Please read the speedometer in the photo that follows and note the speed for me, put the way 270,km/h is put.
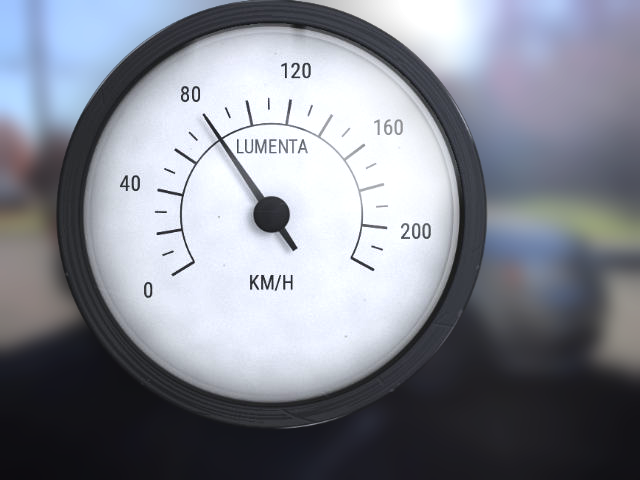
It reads 80,km/h
